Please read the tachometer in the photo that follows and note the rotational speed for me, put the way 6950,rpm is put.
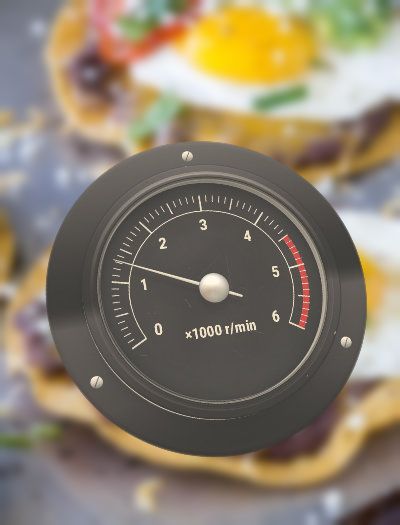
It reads 1300,rpm
